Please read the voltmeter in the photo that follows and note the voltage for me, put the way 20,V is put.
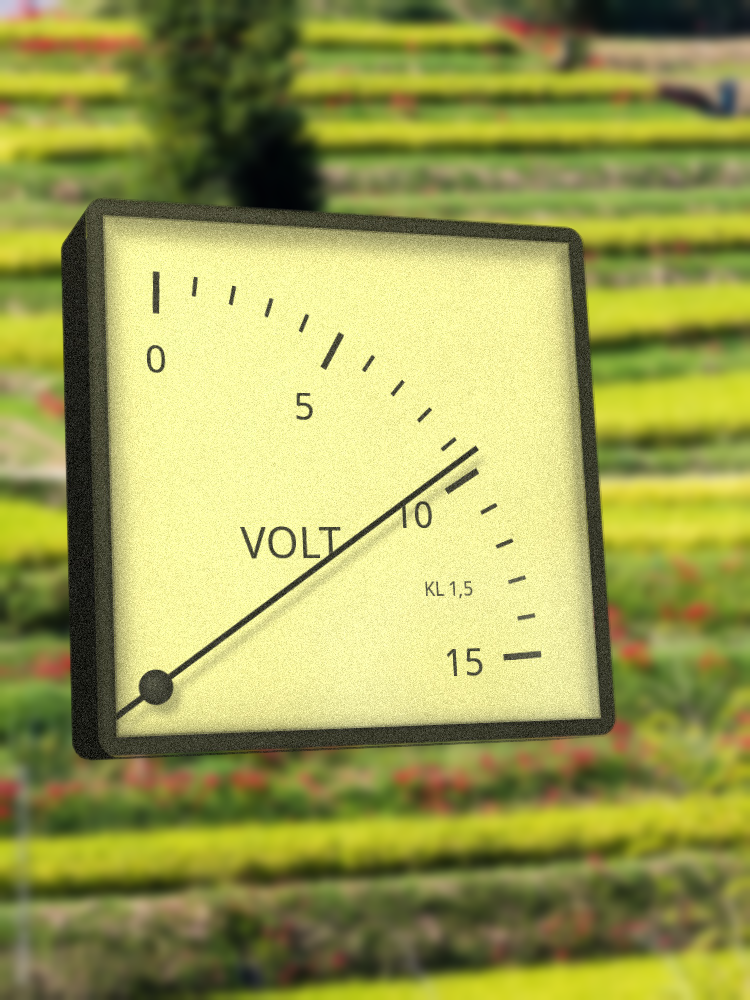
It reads 9.5,V
